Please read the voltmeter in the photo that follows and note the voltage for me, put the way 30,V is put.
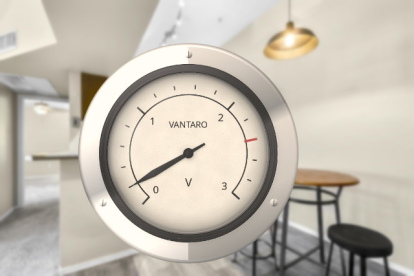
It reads 0.2,V
